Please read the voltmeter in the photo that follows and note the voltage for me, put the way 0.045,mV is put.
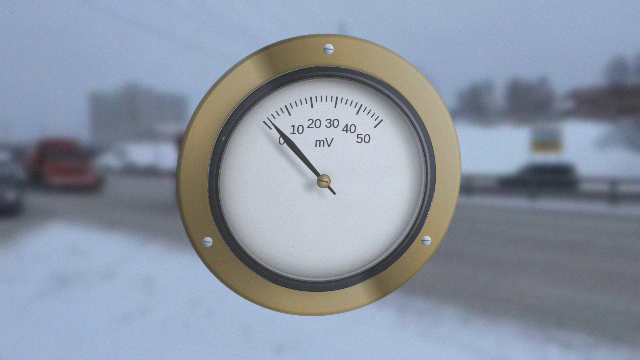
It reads 2,mV
